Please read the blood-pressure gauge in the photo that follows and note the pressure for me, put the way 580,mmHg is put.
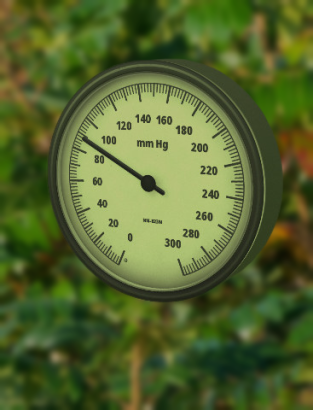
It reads 90,mmHg
